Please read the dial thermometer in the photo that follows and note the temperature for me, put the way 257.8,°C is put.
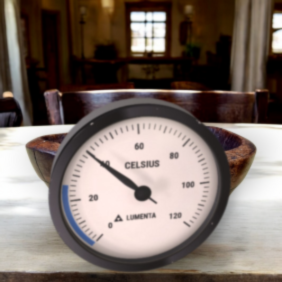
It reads 40,°C
